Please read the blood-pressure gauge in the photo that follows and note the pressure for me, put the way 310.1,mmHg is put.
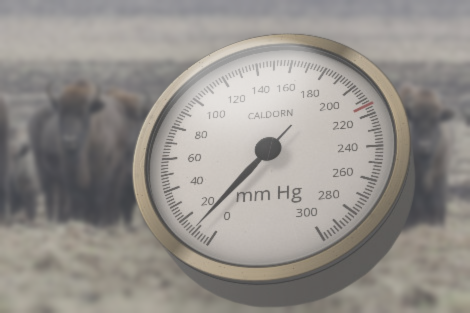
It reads 10,mmHg
